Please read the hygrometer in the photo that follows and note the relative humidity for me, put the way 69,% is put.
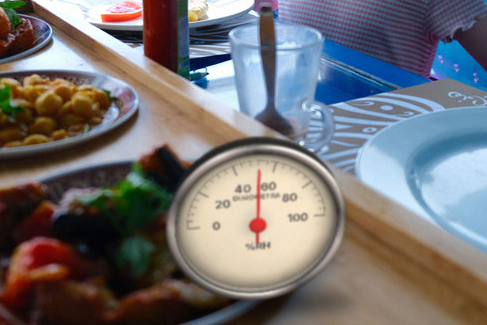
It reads 52,%
